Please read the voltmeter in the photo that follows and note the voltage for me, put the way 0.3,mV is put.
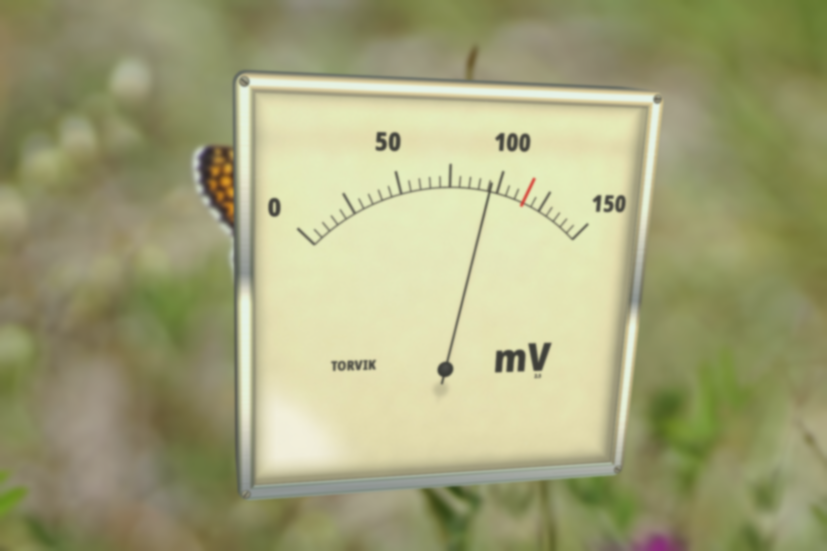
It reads 95,mV
